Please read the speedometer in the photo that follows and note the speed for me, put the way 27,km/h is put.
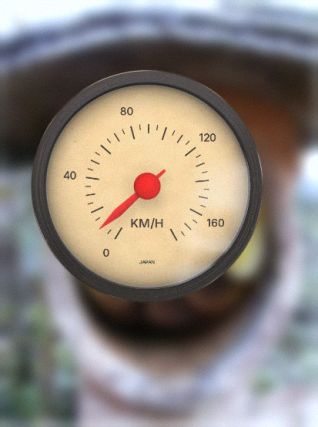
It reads 10,km/h
